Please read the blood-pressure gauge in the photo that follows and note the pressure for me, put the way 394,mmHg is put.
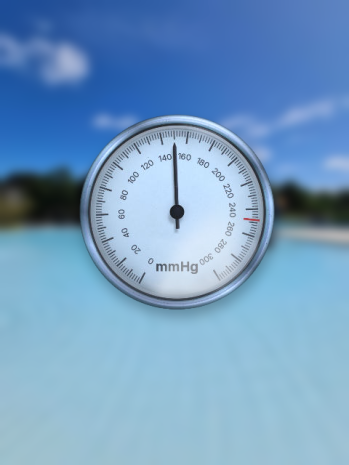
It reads 150,mmHg
